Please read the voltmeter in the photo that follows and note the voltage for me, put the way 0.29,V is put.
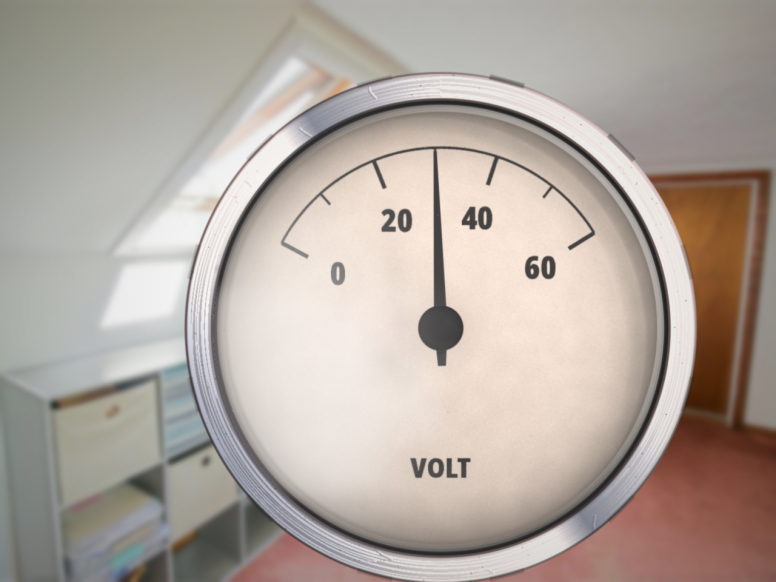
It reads 30,V
